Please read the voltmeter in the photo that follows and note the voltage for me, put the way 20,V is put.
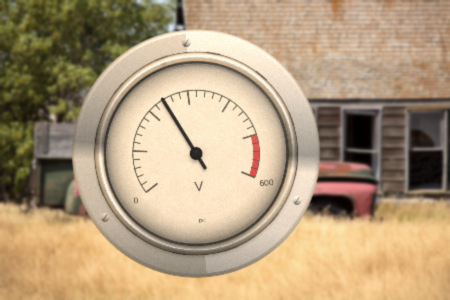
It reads 240,V
